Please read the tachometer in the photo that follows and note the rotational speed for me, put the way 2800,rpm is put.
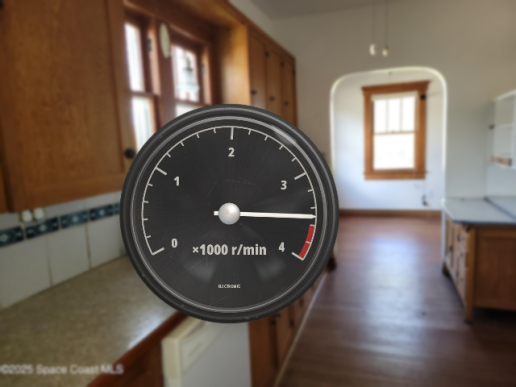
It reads 3500,rpm
